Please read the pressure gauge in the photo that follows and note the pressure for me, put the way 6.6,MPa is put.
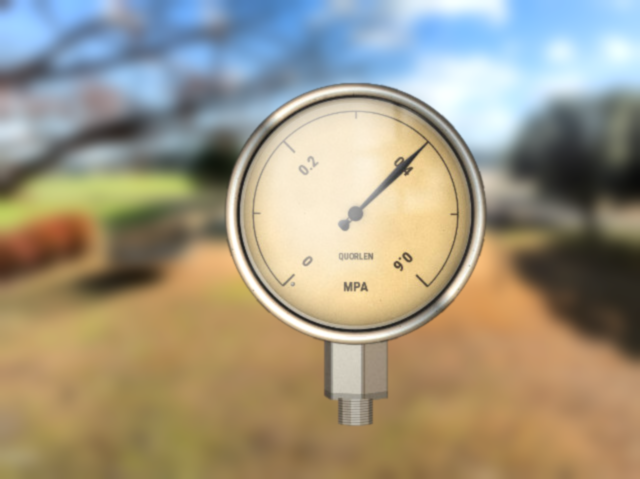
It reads 0.4,MPa
